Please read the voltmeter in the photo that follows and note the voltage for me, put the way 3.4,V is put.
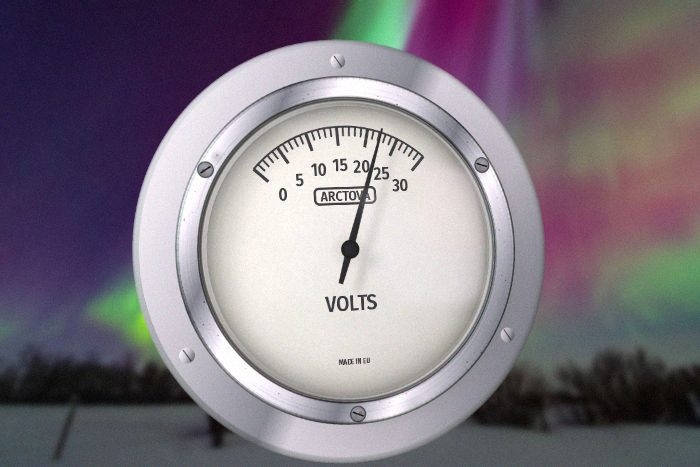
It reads 22,V
